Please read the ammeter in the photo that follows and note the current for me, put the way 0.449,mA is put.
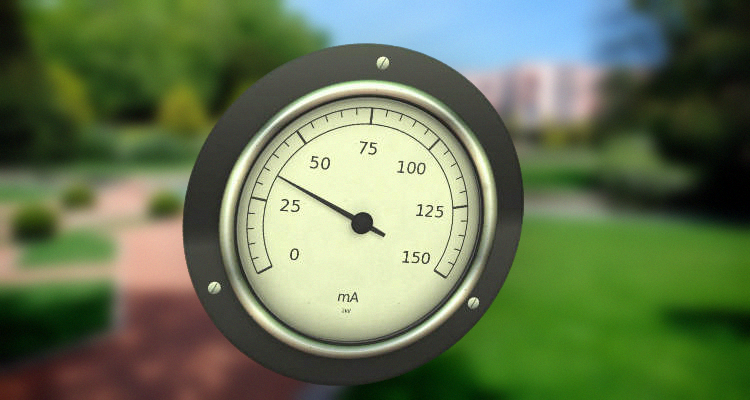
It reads 35,mA
